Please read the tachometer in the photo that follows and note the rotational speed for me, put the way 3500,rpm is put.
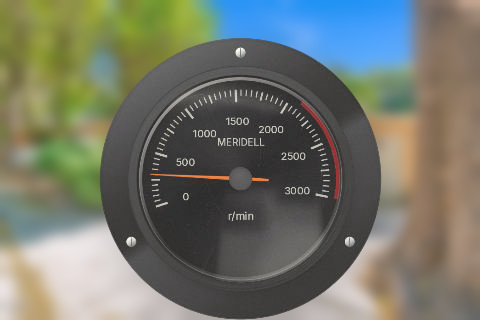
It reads 300,rpm
